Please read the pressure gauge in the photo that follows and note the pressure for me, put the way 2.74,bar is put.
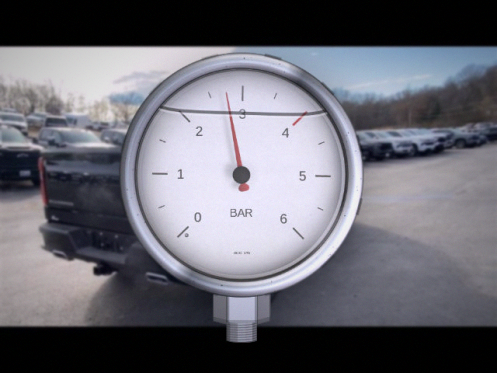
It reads 2.75,bar
